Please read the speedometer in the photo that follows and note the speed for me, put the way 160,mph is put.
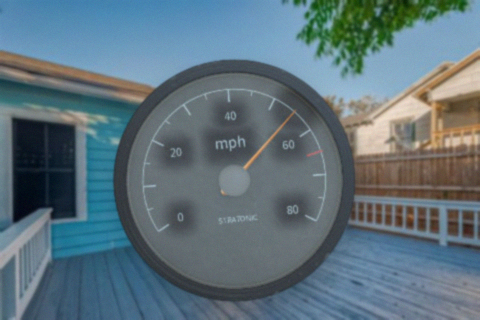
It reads 55,mph
